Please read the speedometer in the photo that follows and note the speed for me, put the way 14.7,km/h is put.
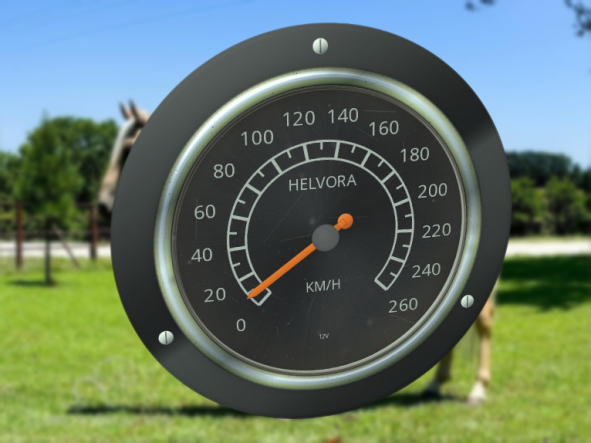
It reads 10,km/h
